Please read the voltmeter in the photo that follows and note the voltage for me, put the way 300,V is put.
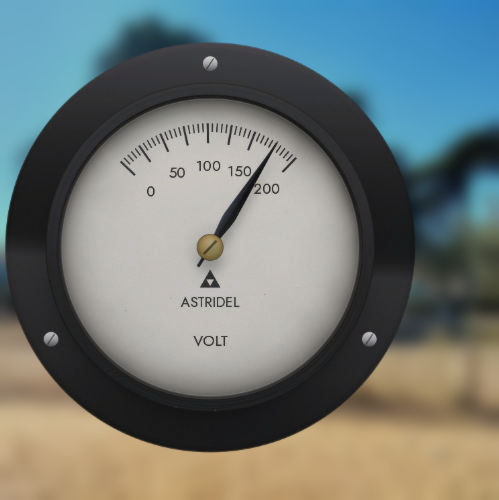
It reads 175,V
